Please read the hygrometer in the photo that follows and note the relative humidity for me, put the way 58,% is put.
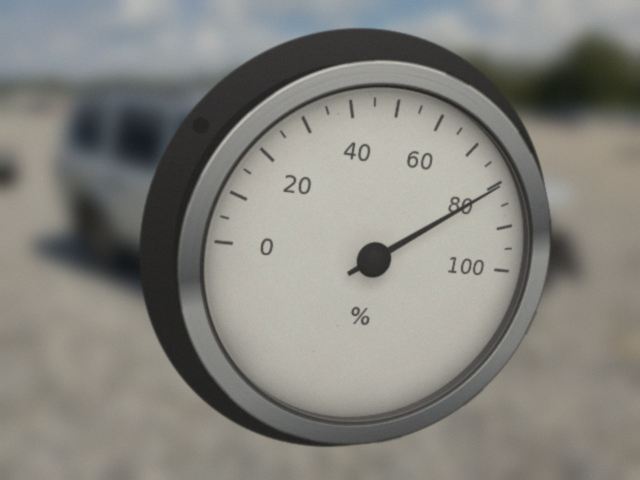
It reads 80,%
